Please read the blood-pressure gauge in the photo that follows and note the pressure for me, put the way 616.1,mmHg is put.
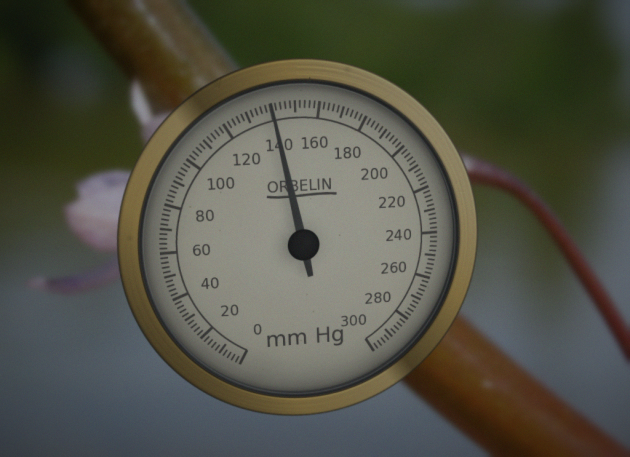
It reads 140,mmHg
